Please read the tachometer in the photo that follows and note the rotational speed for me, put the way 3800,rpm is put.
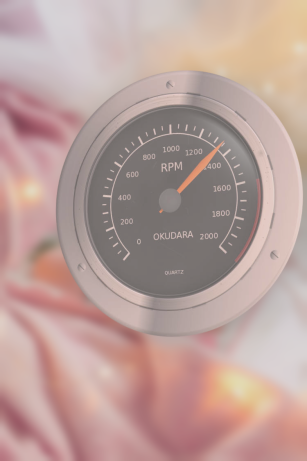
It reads 1350,rpm
